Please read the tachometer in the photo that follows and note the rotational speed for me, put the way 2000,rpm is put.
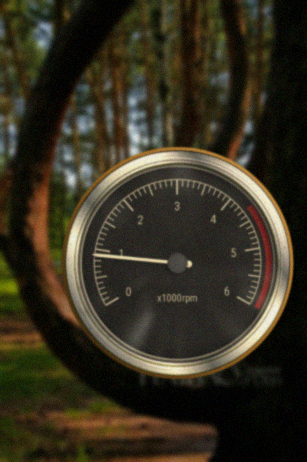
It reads 900,rpm
